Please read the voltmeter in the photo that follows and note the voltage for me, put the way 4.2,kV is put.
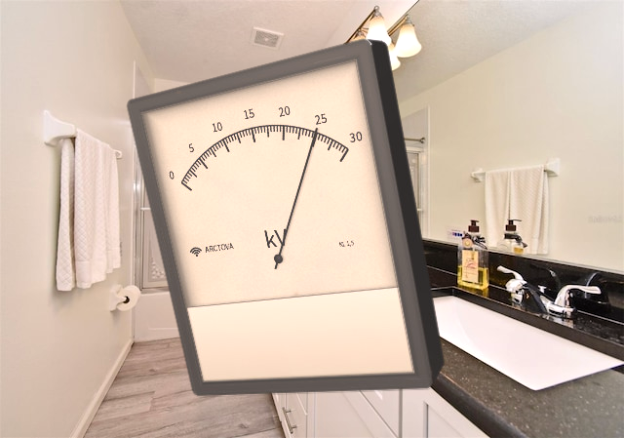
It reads 25,kV
